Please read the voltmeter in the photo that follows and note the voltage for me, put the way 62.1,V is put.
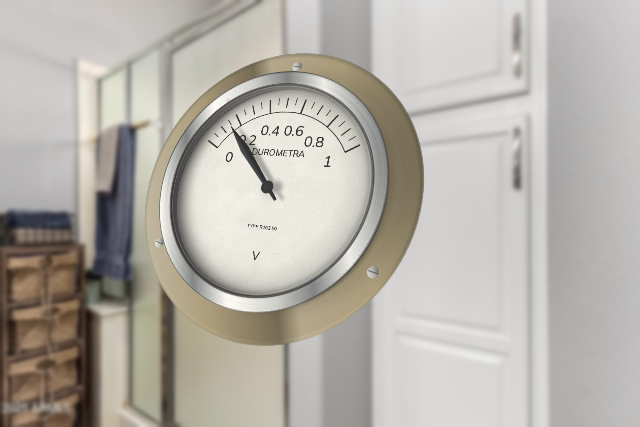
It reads 0.15,V
